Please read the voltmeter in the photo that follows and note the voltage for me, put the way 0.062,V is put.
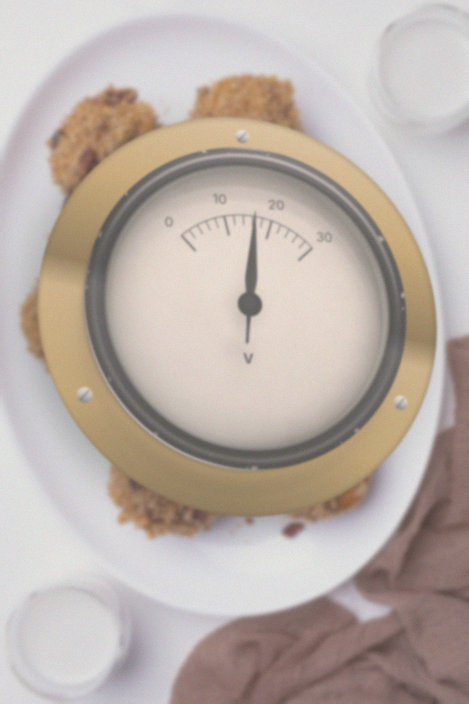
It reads 16,V
